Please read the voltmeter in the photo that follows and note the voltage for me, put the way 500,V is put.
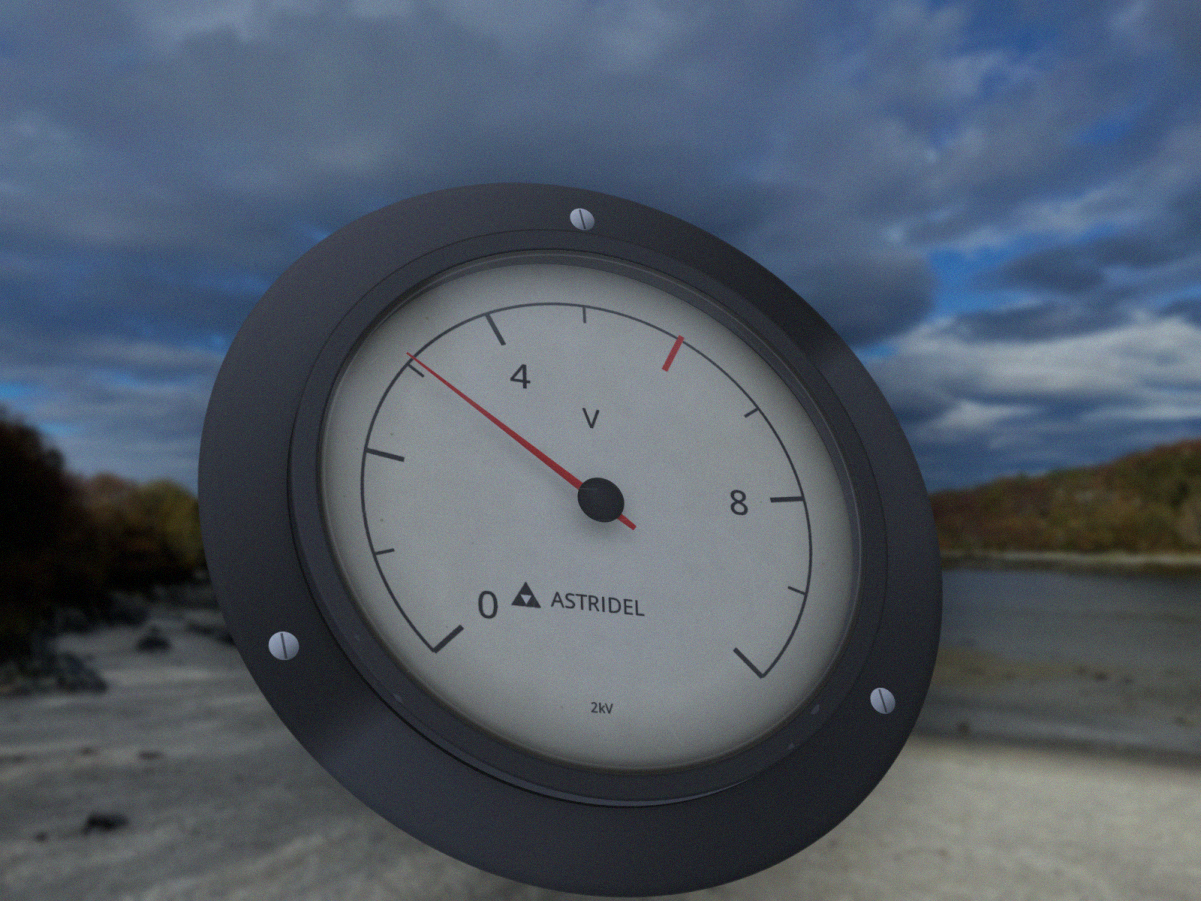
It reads 3,V
